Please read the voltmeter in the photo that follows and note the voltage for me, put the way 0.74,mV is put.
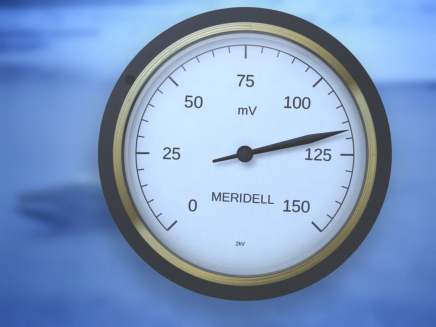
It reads 117.5,mV
